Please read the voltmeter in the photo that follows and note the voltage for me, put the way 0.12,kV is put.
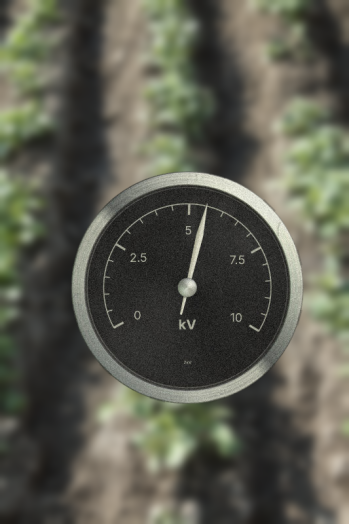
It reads 5.5,kV
